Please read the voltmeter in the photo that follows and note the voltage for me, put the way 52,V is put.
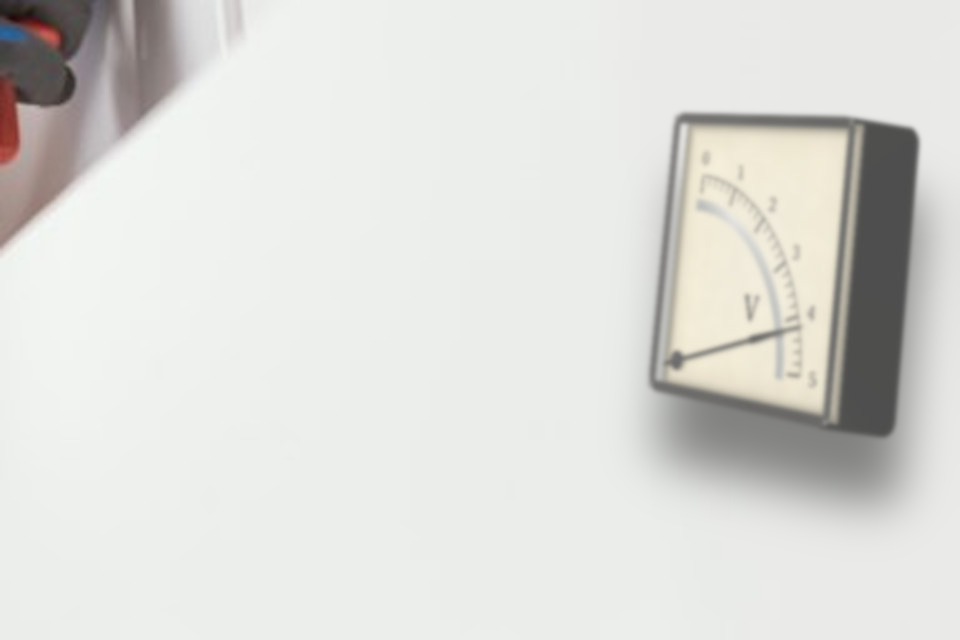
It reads 4.2,V
